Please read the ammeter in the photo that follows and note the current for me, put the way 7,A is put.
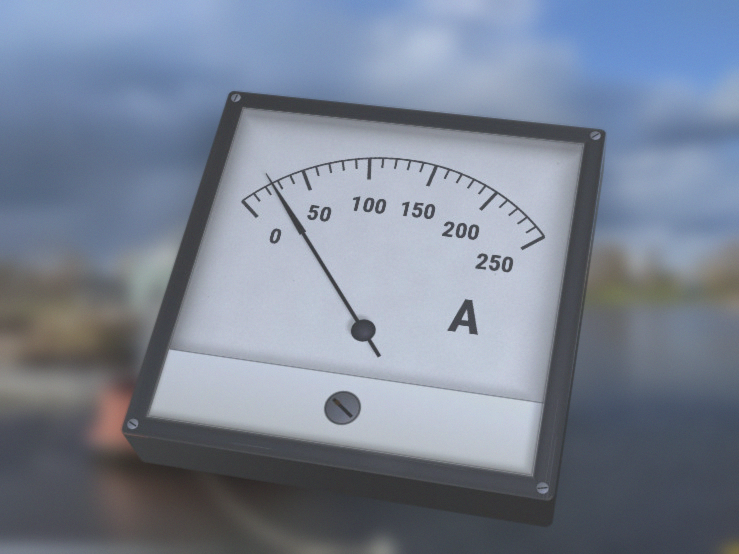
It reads 25,A
